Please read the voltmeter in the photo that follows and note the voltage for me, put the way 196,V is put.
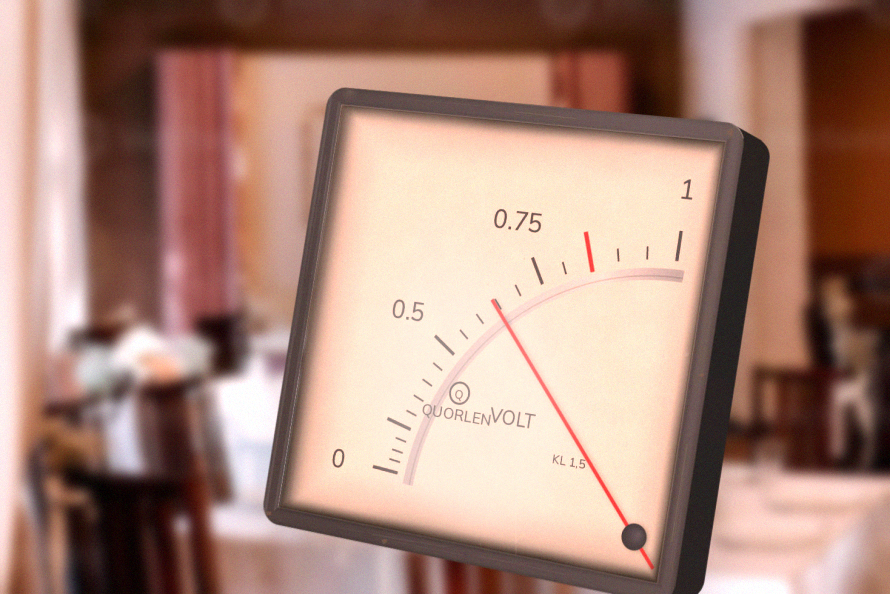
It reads 0.65,V
